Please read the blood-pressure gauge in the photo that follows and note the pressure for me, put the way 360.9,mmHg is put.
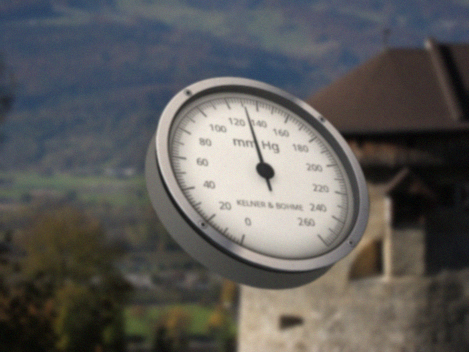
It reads 130,mmHg
